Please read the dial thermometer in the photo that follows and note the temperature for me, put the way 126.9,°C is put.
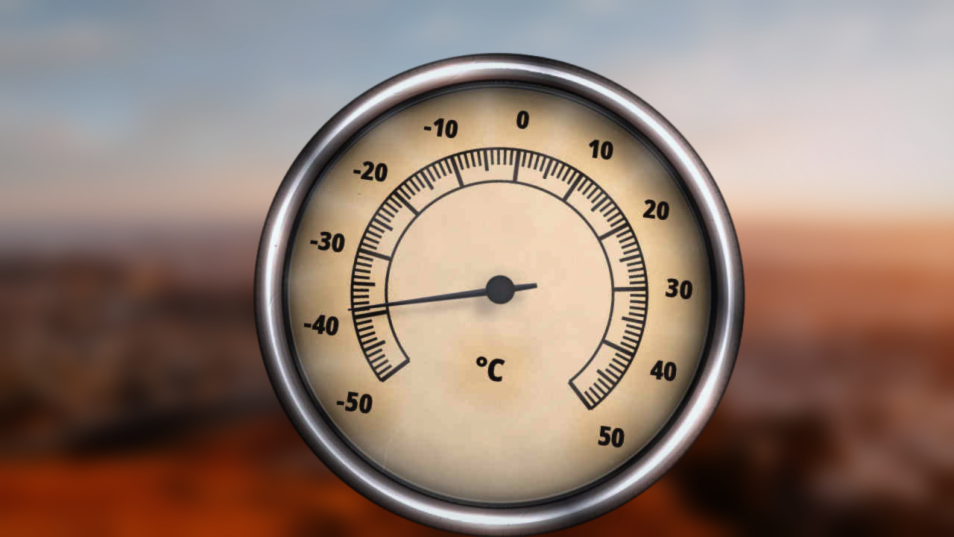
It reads -39,°C
